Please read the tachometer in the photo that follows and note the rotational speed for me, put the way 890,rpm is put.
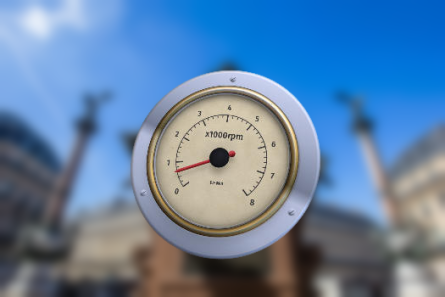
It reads 600,rpm
